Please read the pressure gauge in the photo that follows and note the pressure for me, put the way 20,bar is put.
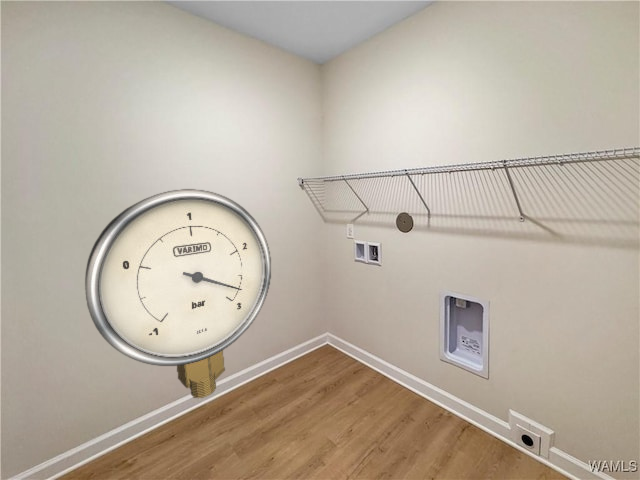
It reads 2.75,bar
